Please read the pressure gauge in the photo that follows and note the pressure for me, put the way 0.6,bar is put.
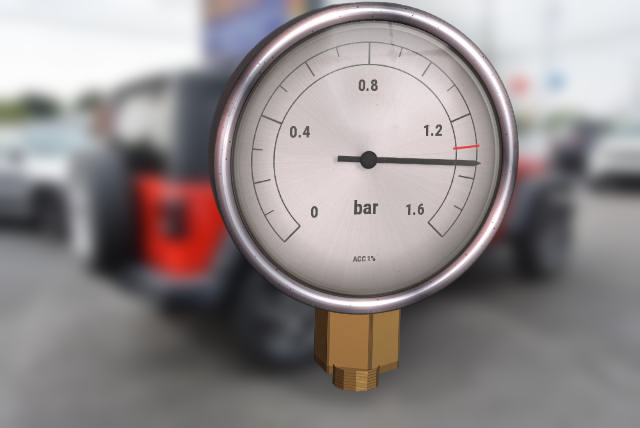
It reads 1.35,bar
